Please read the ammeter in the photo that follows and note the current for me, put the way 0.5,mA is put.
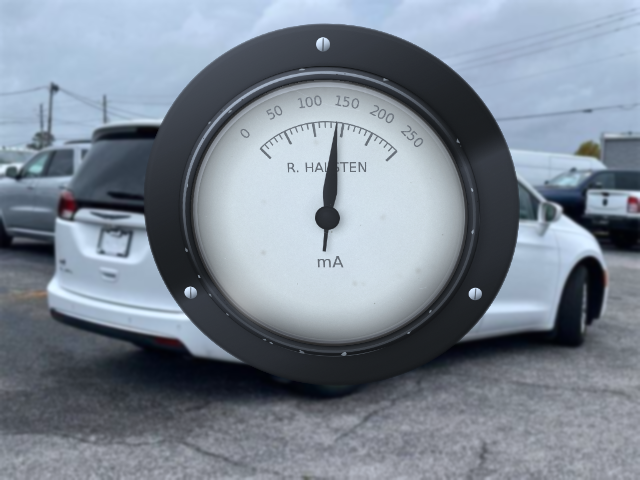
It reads 140,mA
